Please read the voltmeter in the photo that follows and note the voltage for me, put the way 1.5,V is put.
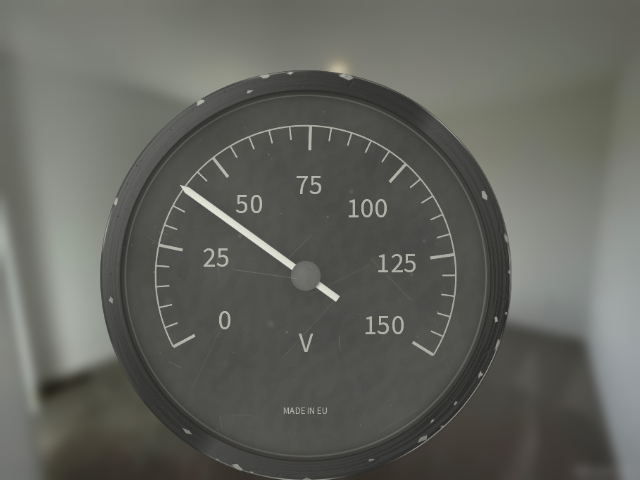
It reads 40,V
